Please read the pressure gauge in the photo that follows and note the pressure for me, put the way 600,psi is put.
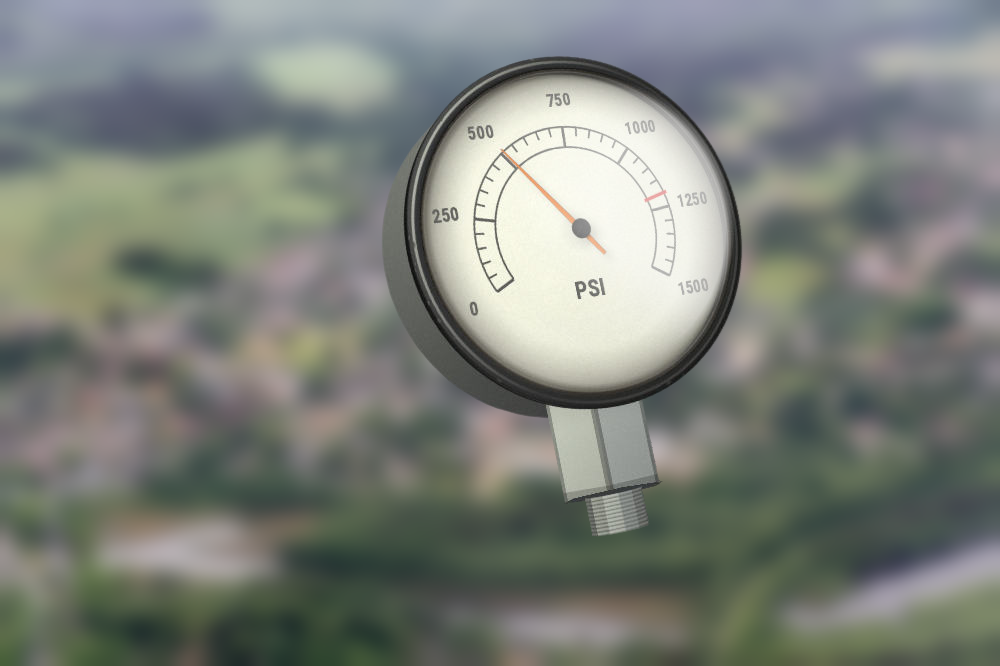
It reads 500,psi
